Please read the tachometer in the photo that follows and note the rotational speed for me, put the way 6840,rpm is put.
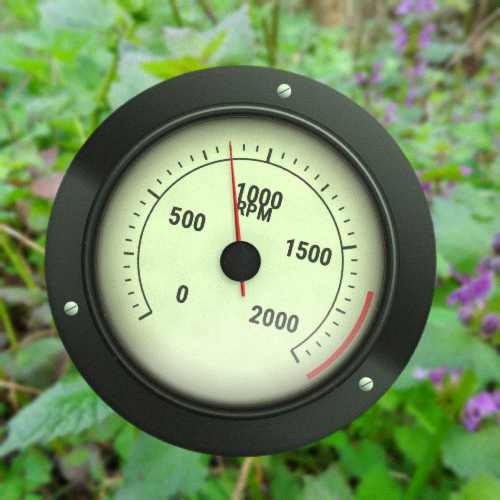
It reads 850,rpm
